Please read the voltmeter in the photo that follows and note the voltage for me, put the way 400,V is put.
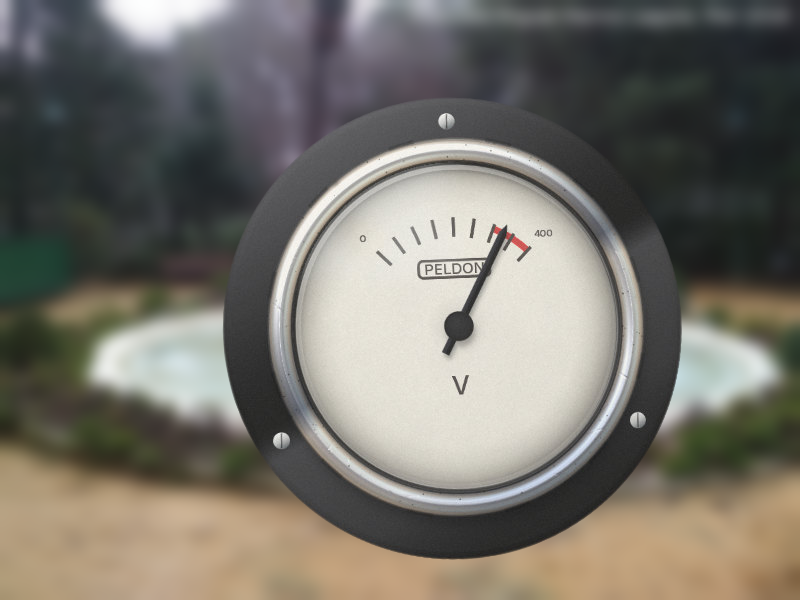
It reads 325,V
